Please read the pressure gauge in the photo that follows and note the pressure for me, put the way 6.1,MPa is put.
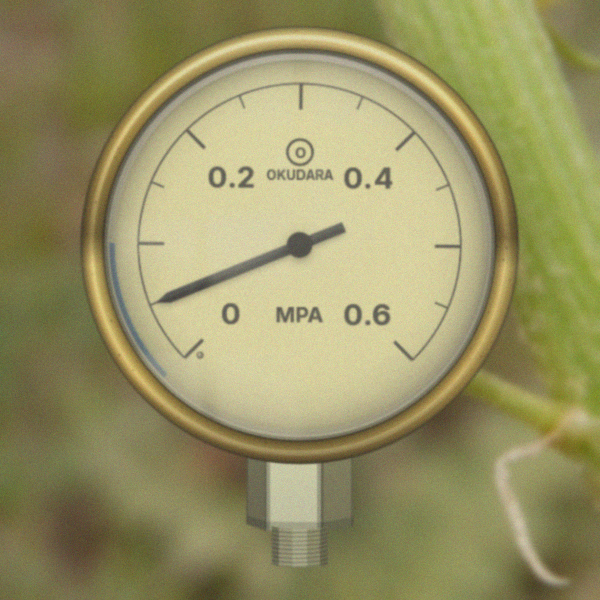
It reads 0.05,MPa
